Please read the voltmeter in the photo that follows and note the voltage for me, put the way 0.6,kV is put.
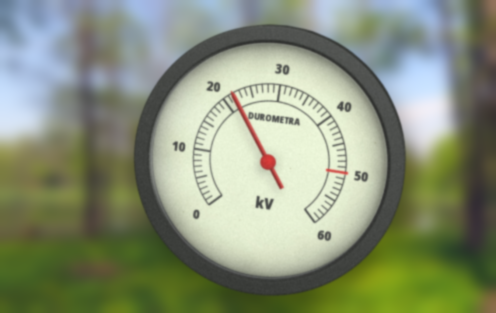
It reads 22,kV
